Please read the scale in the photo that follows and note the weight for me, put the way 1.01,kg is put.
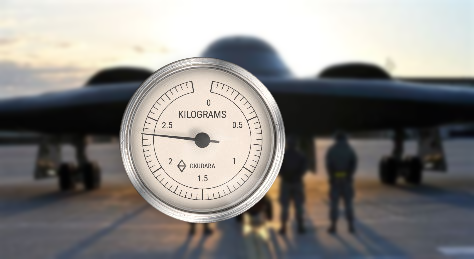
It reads 2.35,kg
